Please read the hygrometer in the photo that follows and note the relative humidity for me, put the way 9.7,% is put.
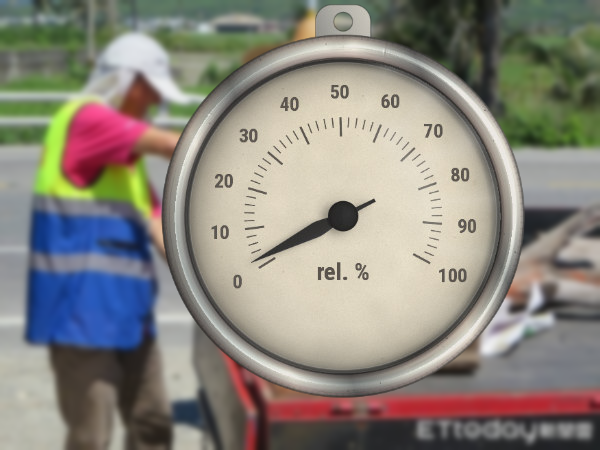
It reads 2,%
